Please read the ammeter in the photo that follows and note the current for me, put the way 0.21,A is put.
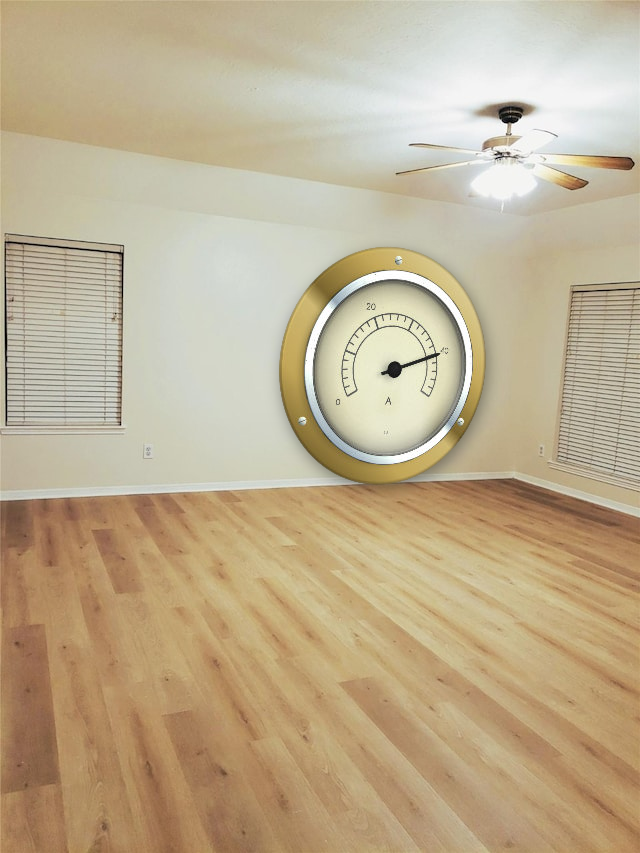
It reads 40,A
